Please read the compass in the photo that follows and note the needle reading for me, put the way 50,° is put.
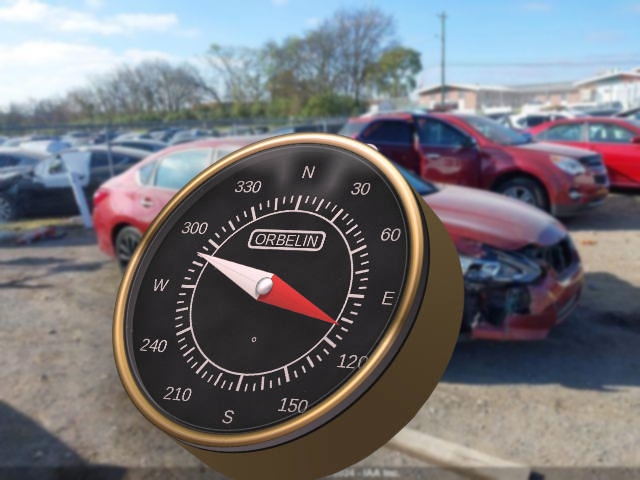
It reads 110,°
